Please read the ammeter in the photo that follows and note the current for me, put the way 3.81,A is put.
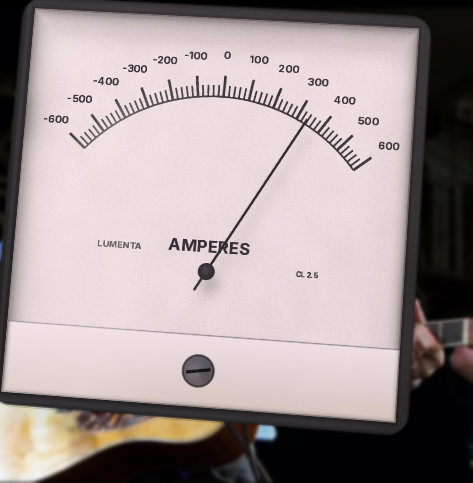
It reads 340,A
